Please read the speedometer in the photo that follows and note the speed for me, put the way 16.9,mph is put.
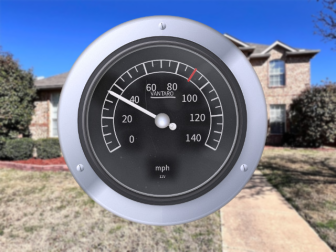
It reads 35,mph
